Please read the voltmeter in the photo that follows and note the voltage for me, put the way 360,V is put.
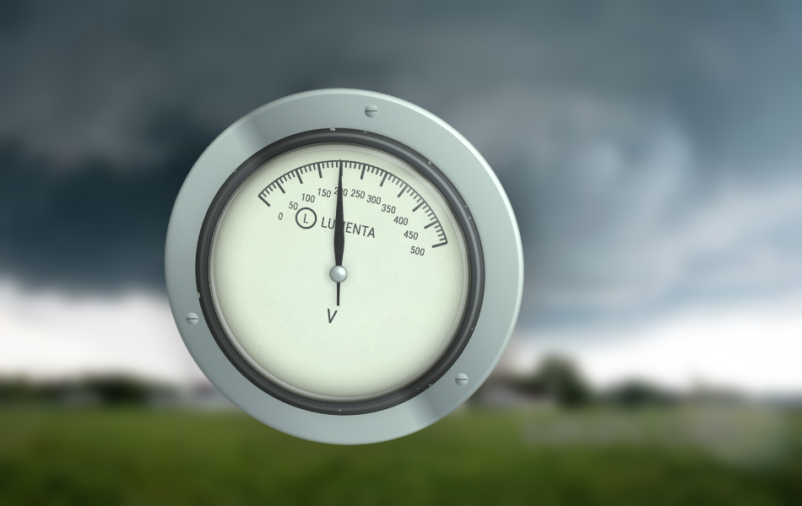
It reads 200,V
